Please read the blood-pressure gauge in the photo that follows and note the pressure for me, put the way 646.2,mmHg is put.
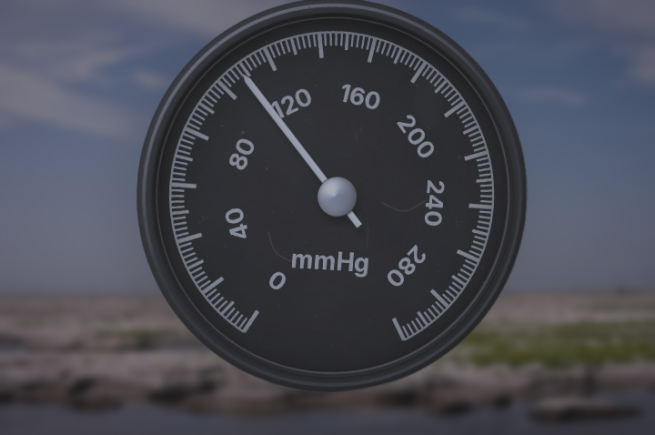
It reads 108,mmHg
